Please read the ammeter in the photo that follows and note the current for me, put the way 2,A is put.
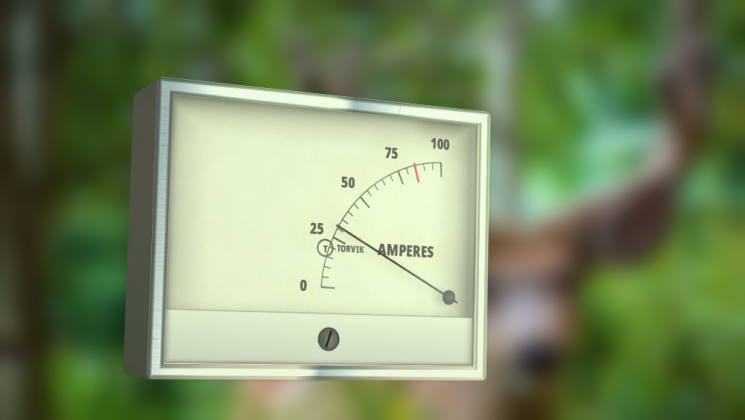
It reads 30,A
